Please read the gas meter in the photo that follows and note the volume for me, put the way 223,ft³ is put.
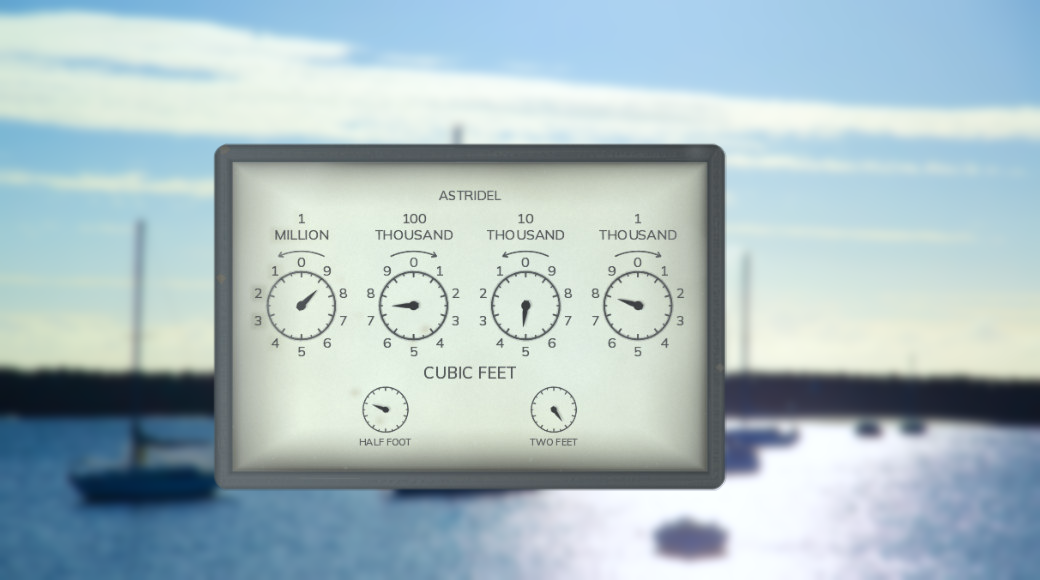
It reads 874800,ft³
